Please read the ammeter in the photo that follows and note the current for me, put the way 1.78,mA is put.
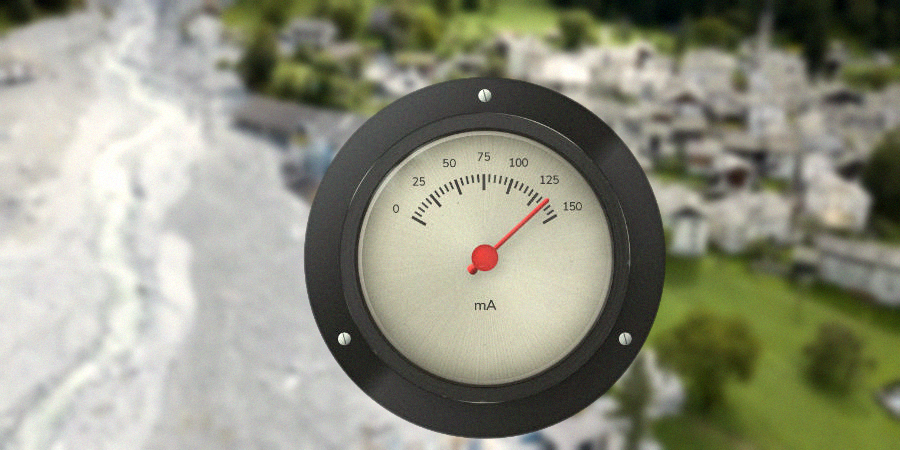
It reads 135,mA
